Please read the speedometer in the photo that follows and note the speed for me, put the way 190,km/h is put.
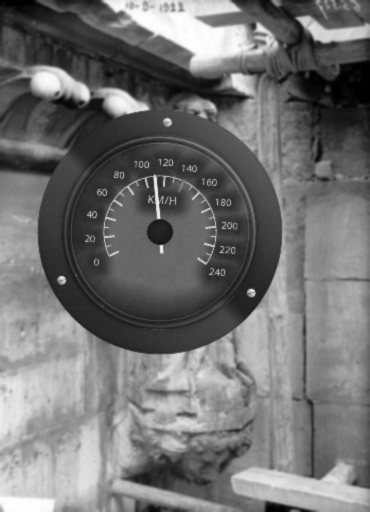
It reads 110,km/h
